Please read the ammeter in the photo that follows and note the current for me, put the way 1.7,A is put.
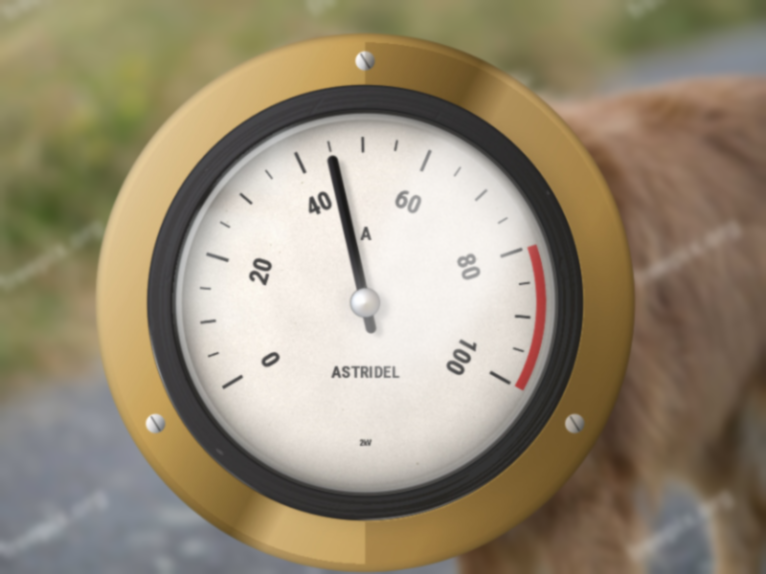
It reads 45,A
